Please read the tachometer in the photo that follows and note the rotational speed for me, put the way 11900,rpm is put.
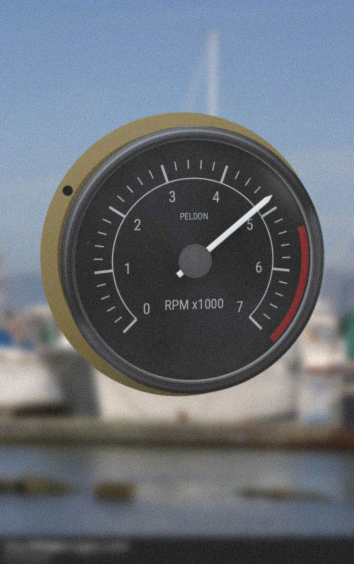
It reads 4800,rpm
